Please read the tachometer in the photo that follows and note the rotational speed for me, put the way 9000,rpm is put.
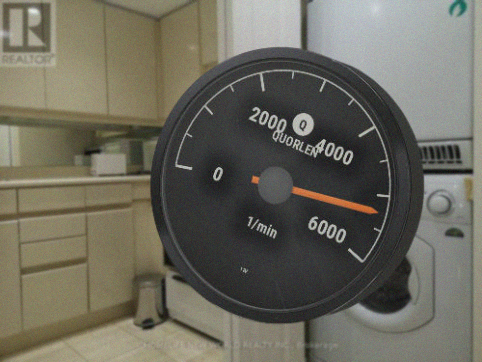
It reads 5250,rpm
